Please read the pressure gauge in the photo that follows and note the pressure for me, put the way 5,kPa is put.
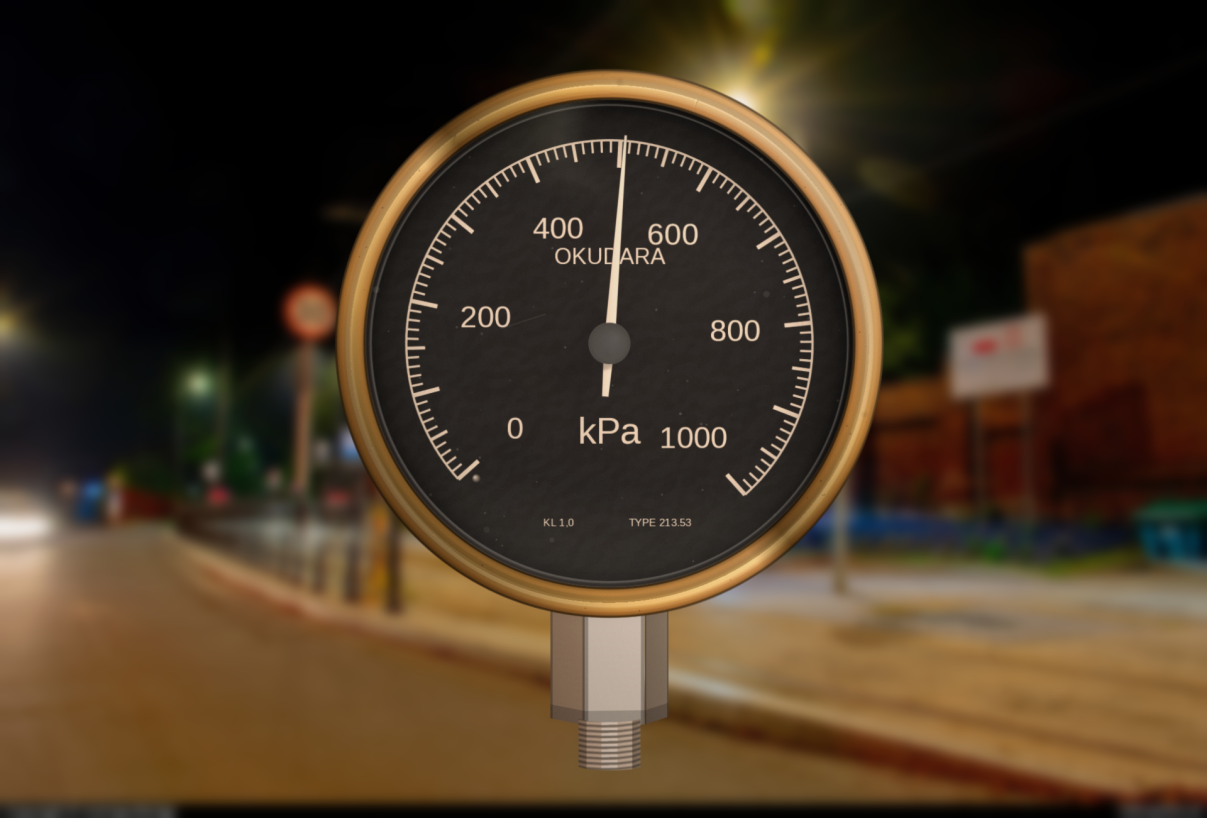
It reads 505,kPa
